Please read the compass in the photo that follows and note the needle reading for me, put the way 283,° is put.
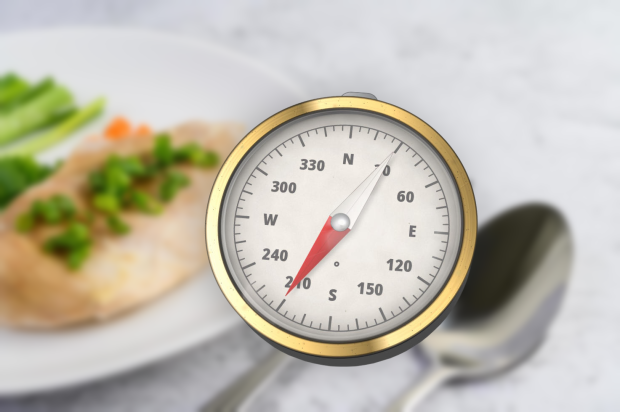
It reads 210,°
